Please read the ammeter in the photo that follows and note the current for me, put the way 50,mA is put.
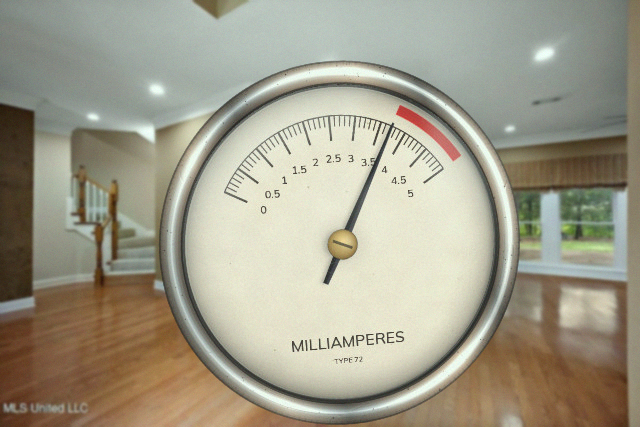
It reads 3.7,mA
